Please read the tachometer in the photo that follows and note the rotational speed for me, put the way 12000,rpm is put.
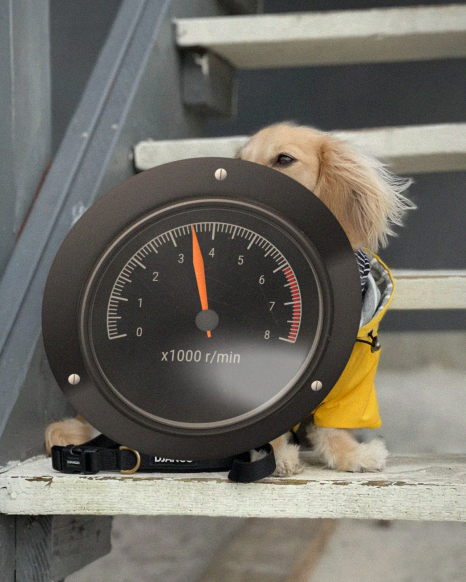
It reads 3500,rpm
